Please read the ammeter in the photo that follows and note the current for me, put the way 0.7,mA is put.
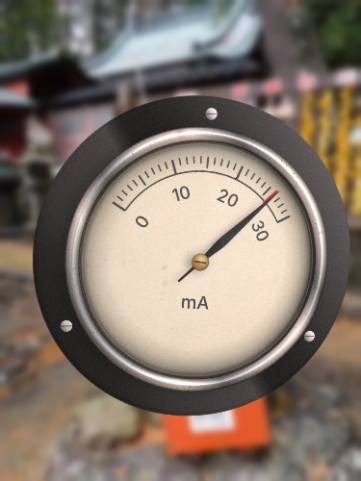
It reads 26,mA
